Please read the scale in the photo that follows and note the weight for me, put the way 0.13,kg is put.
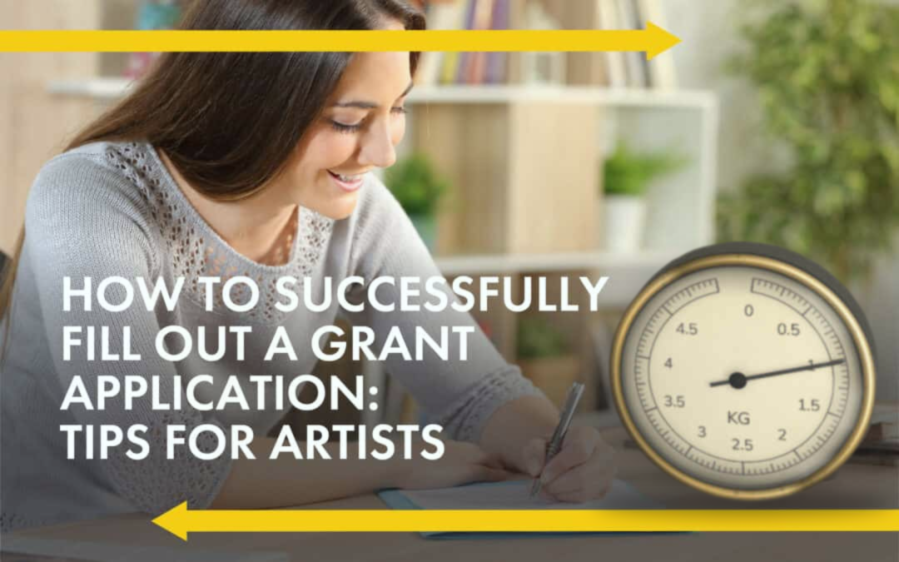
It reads 1,kg
